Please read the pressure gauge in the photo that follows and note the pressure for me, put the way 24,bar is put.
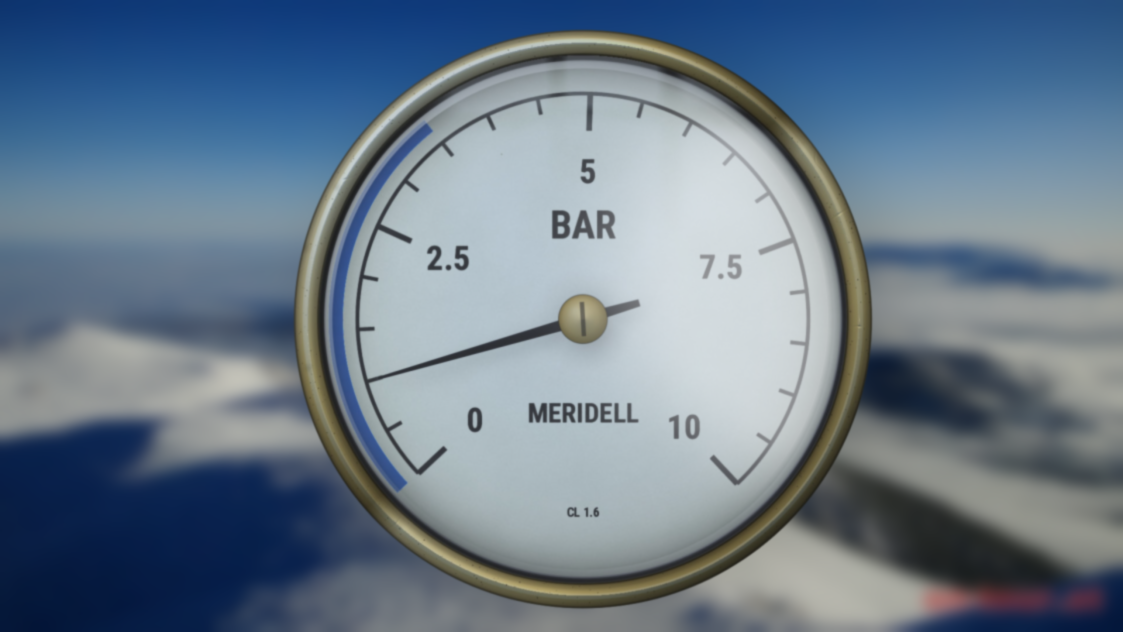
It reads 1,bar
